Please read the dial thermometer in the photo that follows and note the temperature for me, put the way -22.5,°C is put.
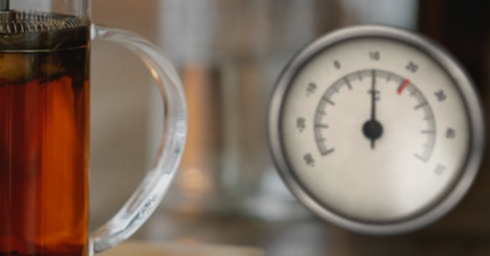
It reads 10,°C
